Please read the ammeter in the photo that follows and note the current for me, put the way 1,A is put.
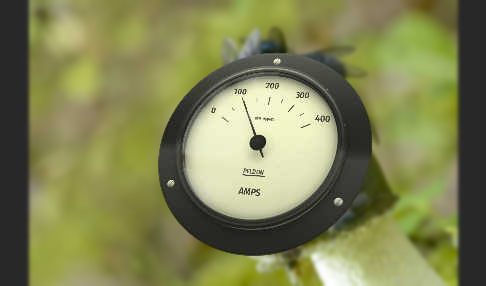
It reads 100,A
